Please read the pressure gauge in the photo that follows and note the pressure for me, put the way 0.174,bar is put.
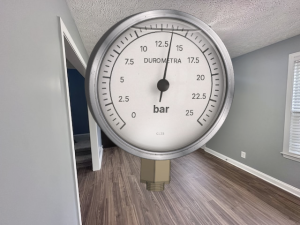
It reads 13.5,bar
